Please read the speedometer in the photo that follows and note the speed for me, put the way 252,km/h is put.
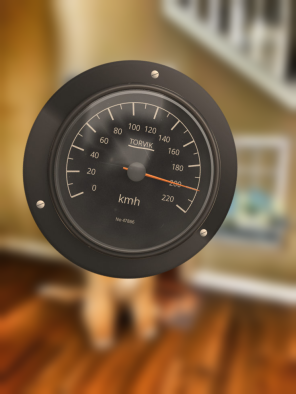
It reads 200,km/h
